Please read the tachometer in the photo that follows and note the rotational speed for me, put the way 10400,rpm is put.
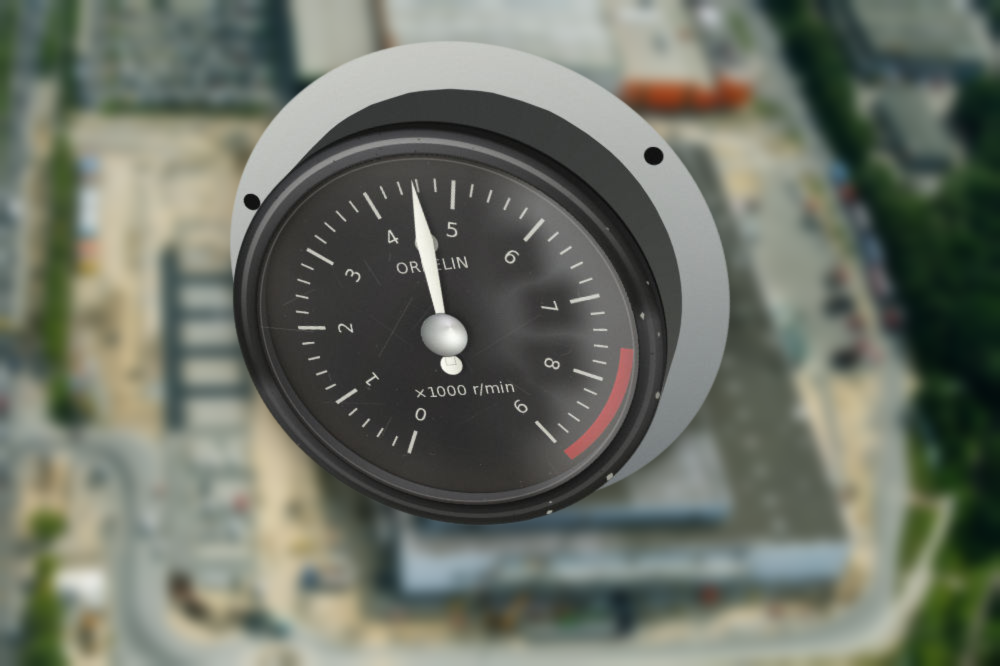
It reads 4600,rpm
